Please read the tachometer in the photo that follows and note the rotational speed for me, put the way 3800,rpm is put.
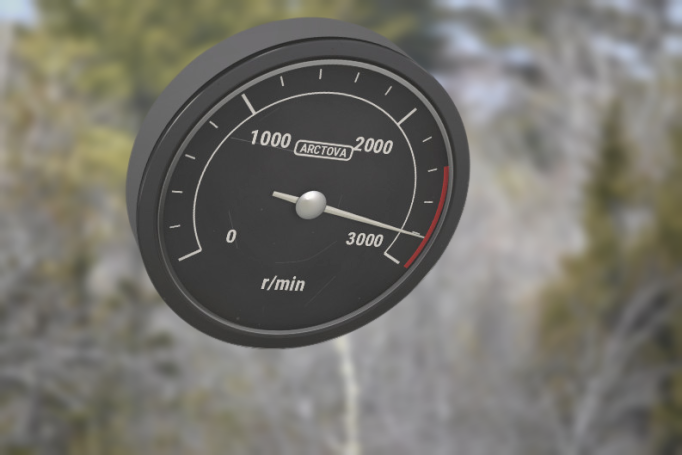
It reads 2800,rpm
